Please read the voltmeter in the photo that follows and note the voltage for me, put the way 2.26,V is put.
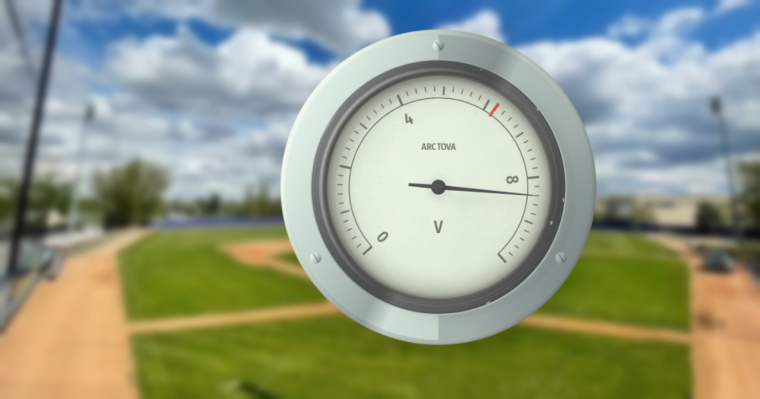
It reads 8.4,V
